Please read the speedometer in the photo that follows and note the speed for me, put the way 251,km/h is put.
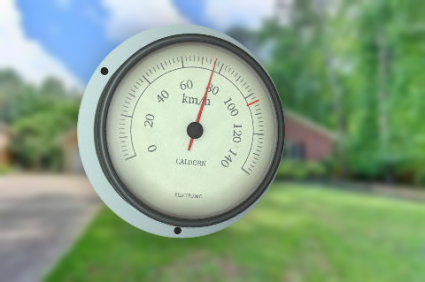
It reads 76,km/h
